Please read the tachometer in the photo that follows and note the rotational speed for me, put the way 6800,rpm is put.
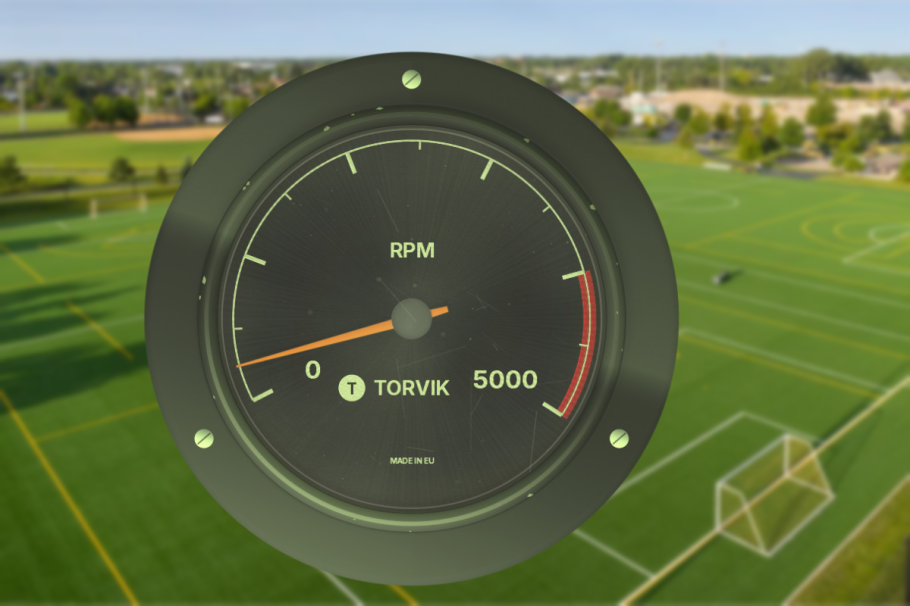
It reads 250,rpm
